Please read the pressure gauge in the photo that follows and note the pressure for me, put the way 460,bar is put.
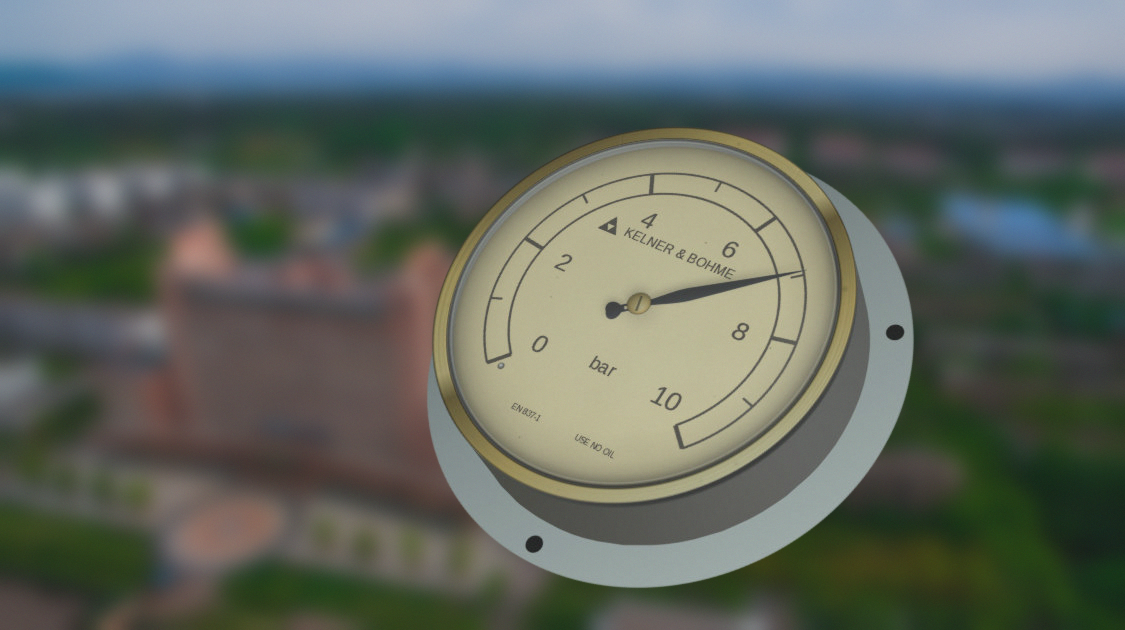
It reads 7,bar
